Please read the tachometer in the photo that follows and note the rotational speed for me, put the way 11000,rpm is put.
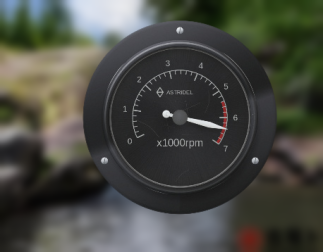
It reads 6400,rpm
